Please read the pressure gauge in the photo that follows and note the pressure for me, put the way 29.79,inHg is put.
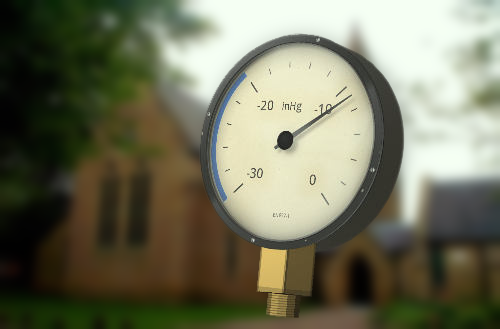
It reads -9,inHg
